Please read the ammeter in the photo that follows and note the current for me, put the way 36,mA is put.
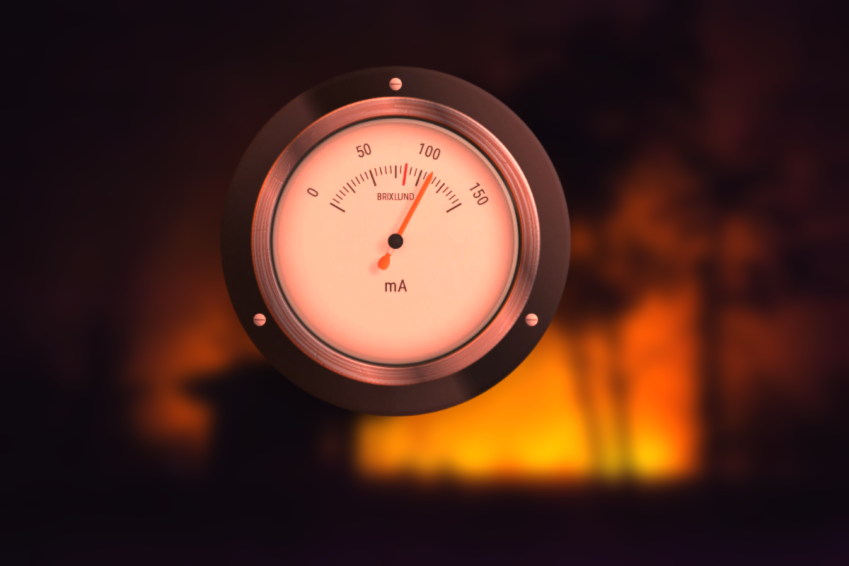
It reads 110,mA
